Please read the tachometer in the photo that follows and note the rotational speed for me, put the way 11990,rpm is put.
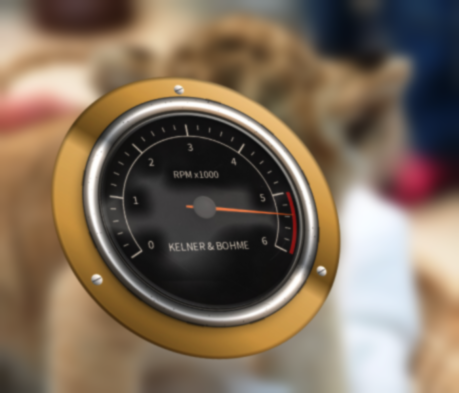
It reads 5400,rpm
